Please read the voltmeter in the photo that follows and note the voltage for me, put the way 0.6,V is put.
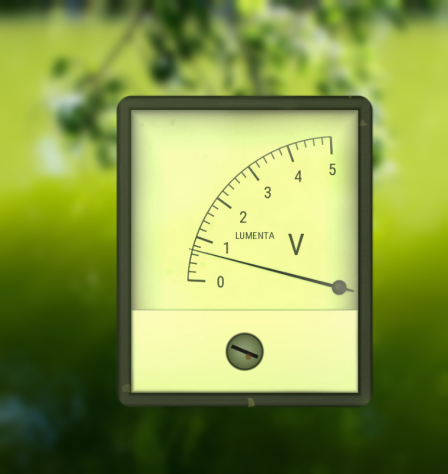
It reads 0.7,V
